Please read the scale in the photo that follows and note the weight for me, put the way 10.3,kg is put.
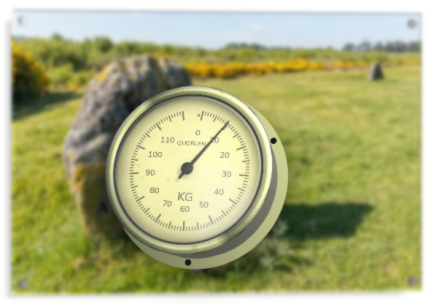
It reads 10,kg
